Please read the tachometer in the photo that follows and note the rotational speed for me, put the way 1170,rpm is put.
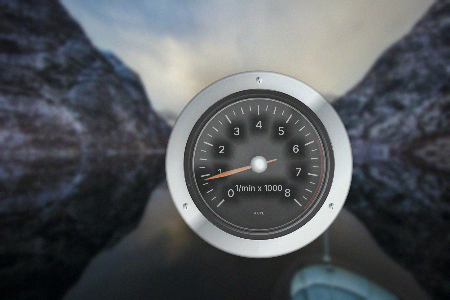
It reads 875,rpm
